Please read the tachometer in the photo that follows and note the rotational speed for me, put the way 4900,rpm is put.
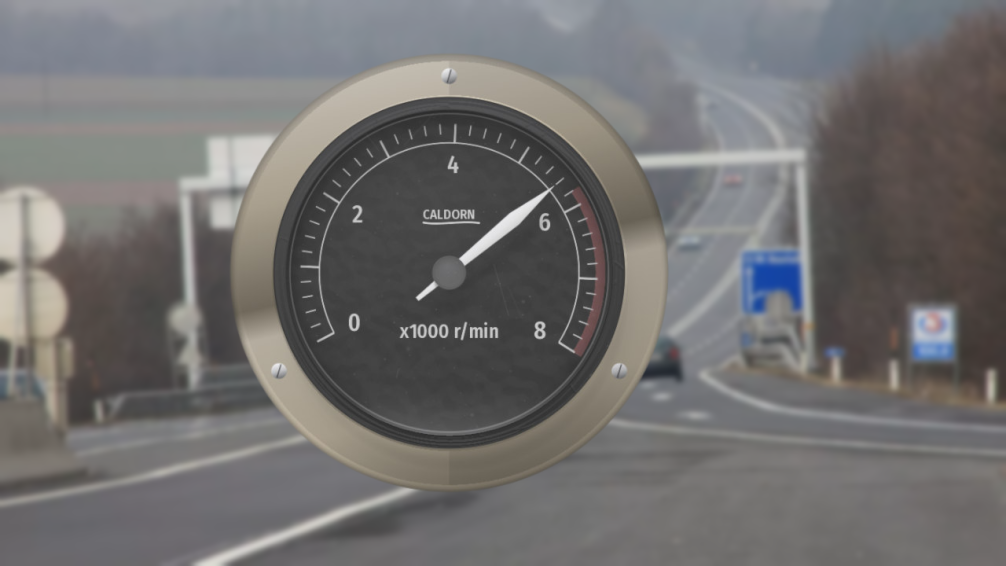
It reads 5600,rpm
